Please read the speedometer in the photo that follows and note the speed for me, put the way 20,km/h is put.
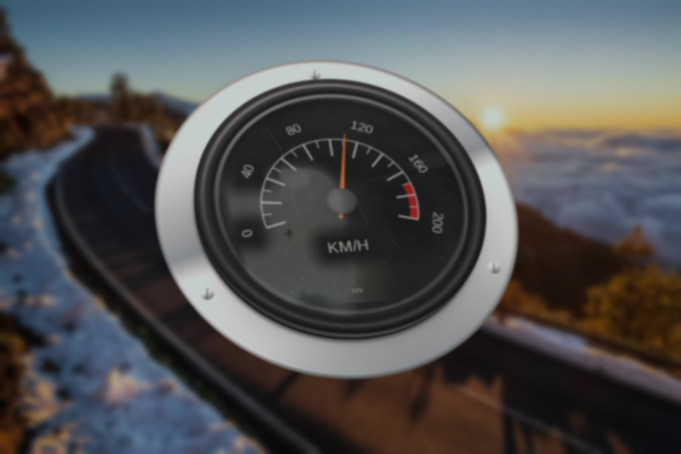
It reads 110,km/h
